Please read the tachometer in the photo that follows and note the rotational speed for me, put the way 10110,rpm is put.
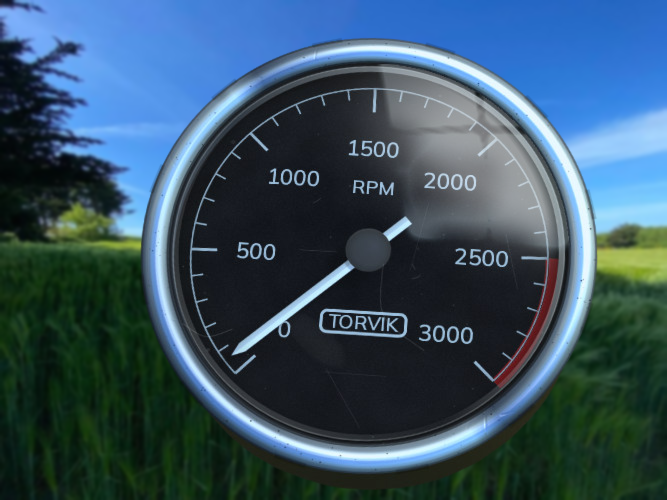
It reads 50,rpm
